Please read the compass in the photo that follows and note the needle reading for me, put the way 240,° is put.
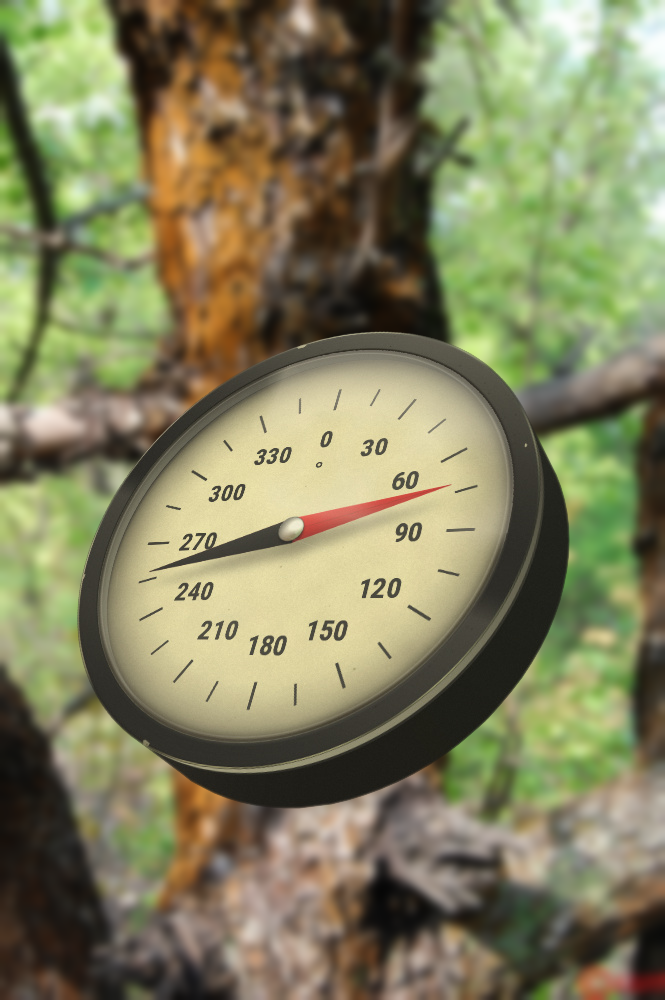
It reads 75,°
